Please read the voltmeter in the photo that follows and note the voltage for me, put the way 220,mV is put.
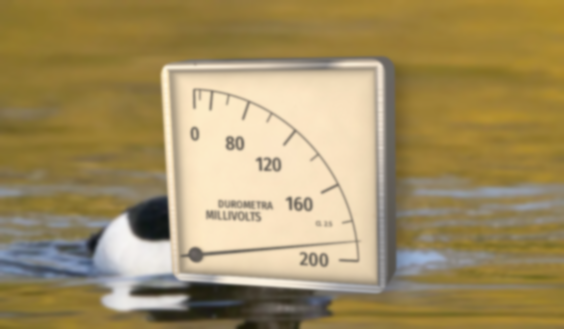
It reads 190,mV
